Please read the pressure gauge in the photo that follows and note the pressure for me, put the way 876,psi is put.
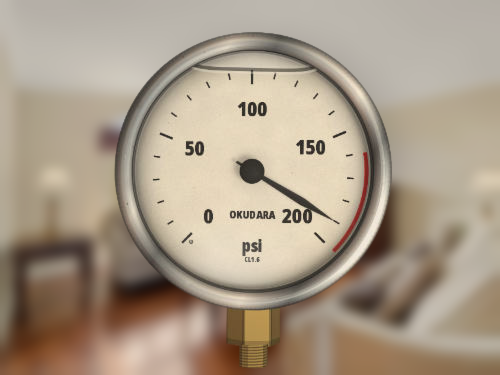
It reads 190,psi
